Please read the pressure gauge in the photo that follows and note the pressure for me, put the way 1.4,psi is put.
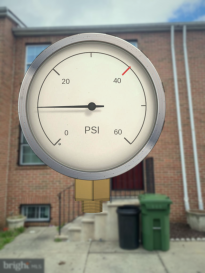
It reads 10,psi
